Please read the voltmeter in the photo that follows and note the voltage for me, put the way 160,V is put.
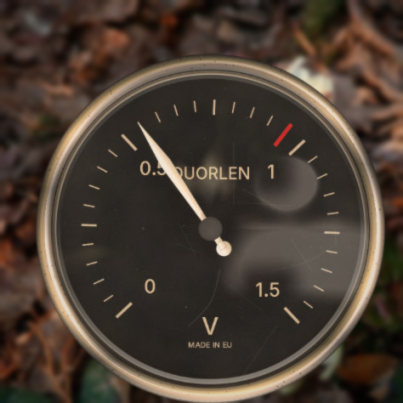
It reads 0.55,V
